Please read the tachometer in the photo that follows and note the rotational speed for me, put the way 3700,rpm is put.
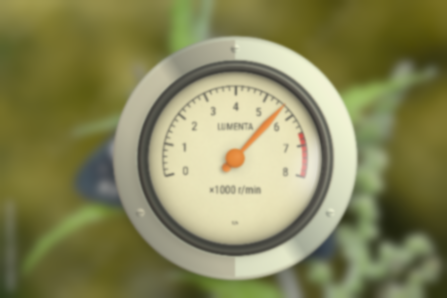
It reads 5600,rpm
